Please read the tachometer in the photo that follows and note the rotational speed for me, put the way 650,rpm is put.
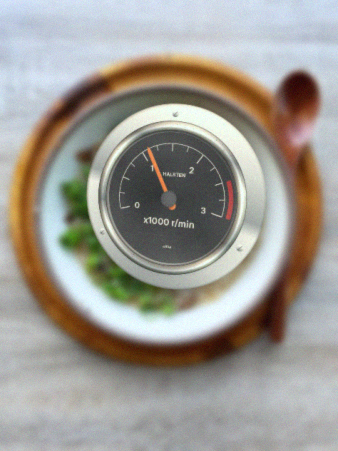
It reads 1125,rpm
